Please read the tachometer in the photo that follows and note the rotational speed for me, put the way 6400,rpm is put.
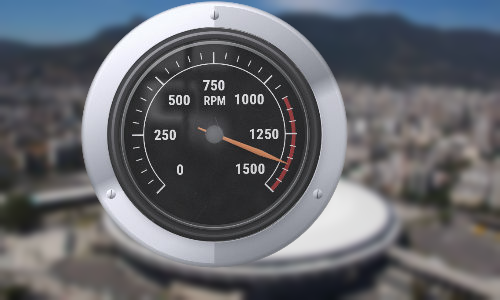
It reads 1375,rpm
